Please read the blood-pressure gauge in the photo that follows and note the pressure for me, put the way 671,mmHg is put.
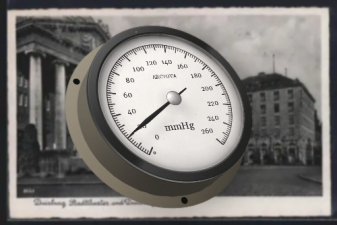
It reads 20,mmHg
